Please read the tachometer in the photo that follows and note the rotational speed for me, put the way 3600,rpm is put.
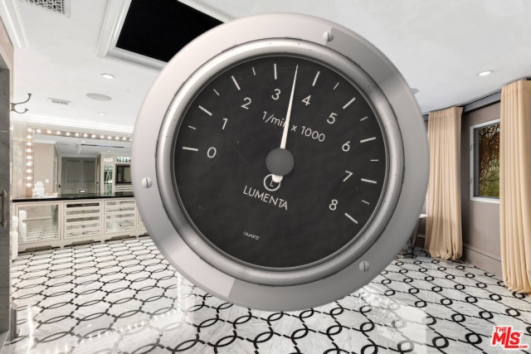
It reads 3500,rpm
